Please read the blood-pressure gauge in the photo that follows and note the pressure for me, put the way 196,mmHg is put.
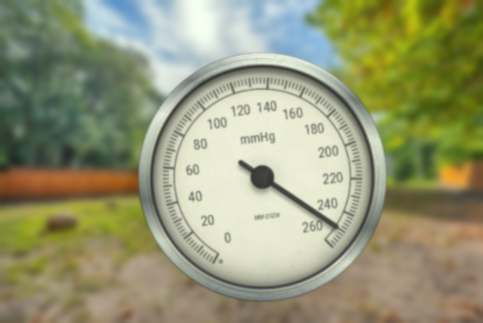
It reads 250,mmHg
